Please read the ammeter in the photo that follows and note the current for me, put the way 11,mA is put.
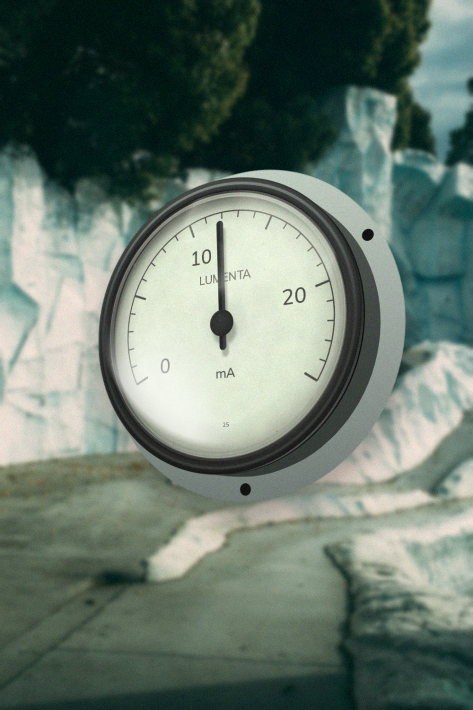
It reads 12,mA
